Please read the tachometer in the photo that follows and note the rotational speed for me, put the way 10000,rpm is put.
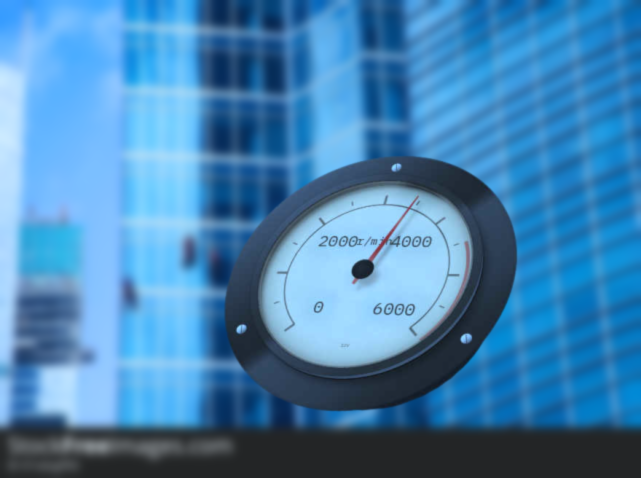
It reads 3500,rpm
